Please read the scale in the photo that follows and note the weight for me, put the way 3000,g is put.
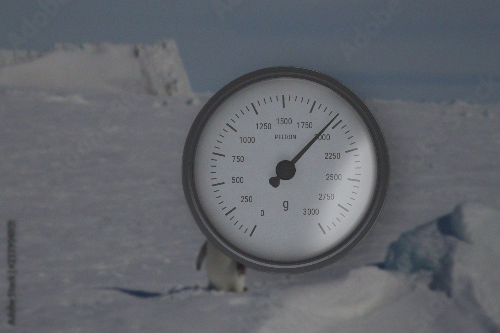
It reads 1950,g
